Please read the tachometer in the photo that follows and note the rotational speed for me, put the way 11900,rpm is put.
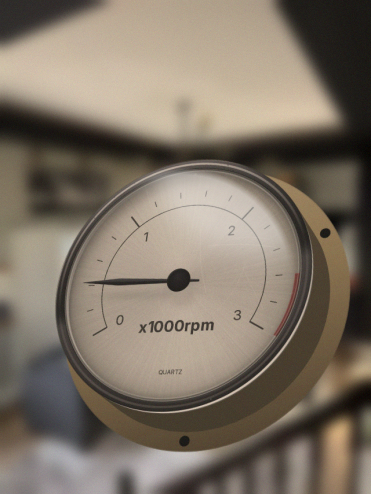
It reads 400,rpm
